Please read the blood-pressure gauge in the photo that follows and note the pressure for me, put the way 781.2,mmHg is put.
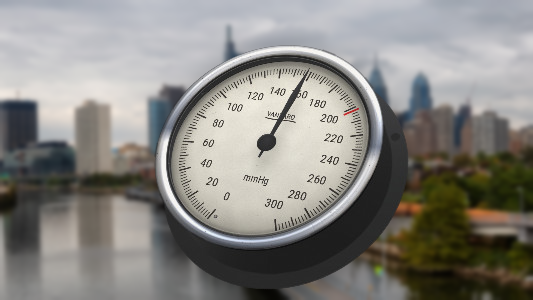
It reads 160,mmHg
